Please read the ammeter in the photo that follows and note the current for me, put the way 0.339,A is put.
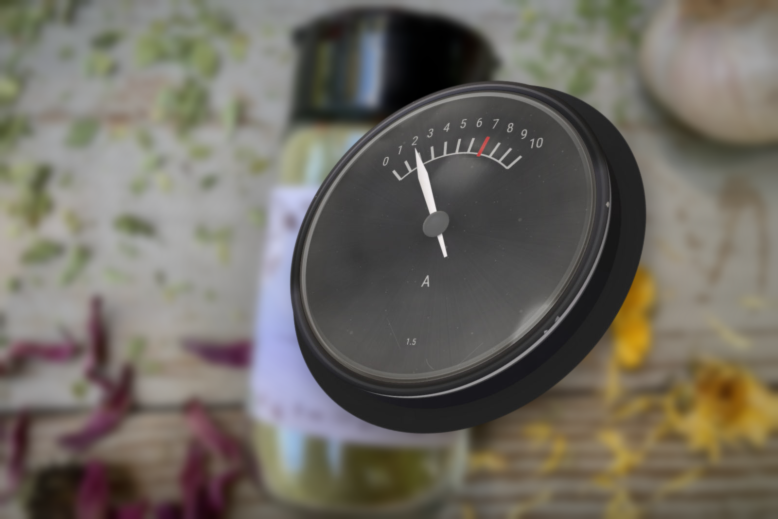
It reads 2,A
